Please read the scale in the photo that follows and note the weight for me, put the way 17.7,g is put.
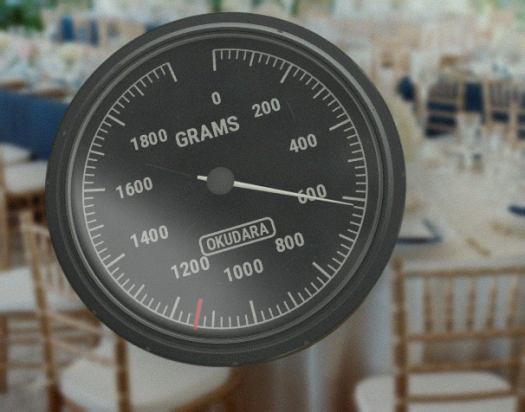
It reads 620,g
